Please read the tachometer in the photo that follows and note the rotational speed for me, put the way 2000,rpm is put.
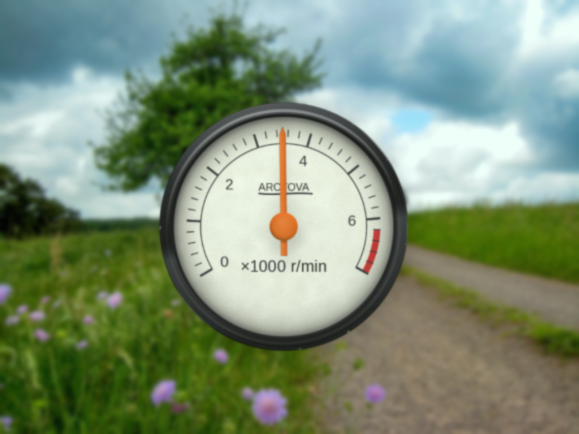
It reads 3500,rpm
